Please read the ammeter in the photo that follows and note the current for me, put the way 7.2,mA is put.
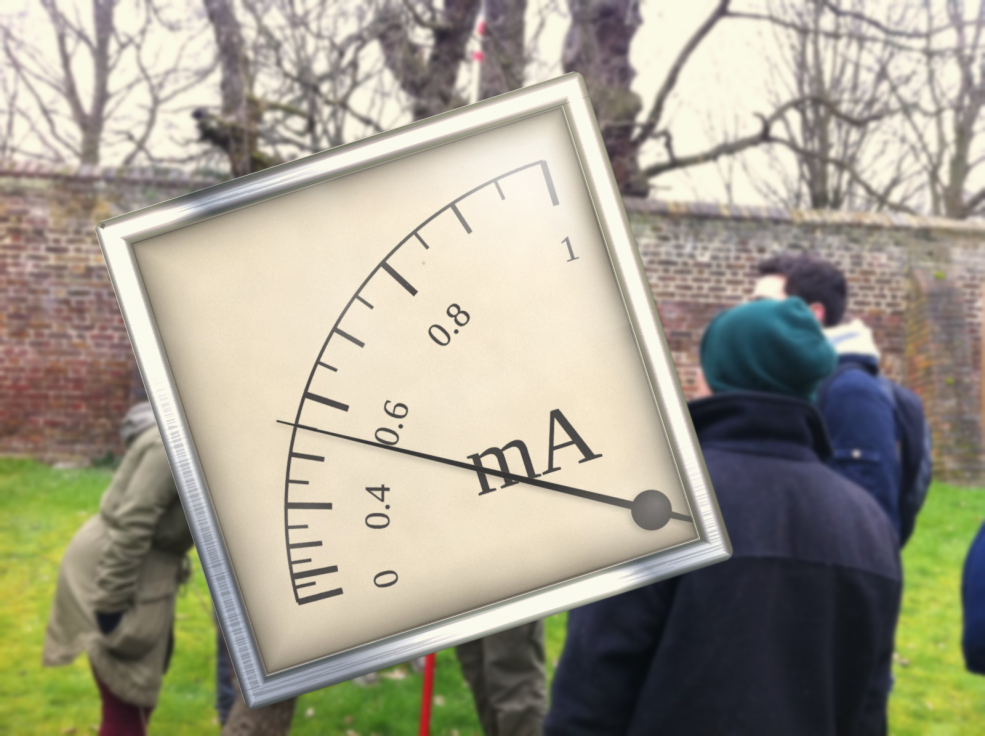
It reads 0.55,mA
